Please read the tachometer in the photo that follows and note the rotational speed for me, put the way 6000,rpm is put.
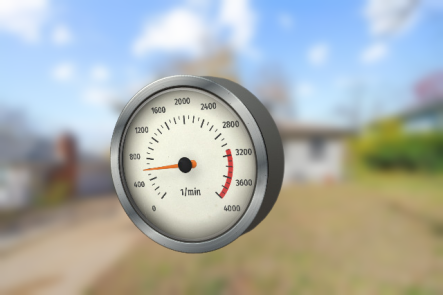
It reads 600,rpm
